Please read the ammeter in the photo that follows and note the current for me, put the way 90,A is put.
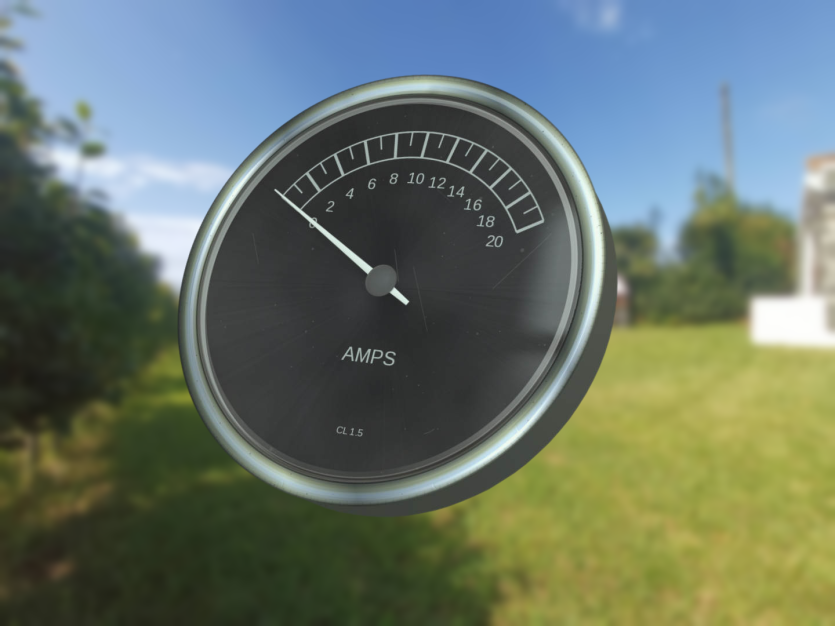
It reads 0,A
